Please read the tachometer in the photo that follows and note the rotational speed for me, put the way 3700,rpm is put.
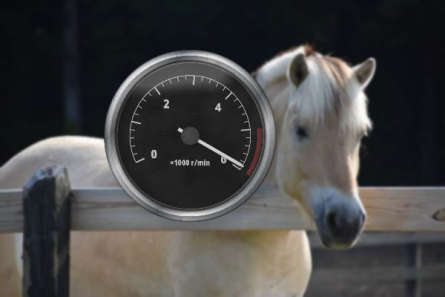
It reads 5900,rpm
